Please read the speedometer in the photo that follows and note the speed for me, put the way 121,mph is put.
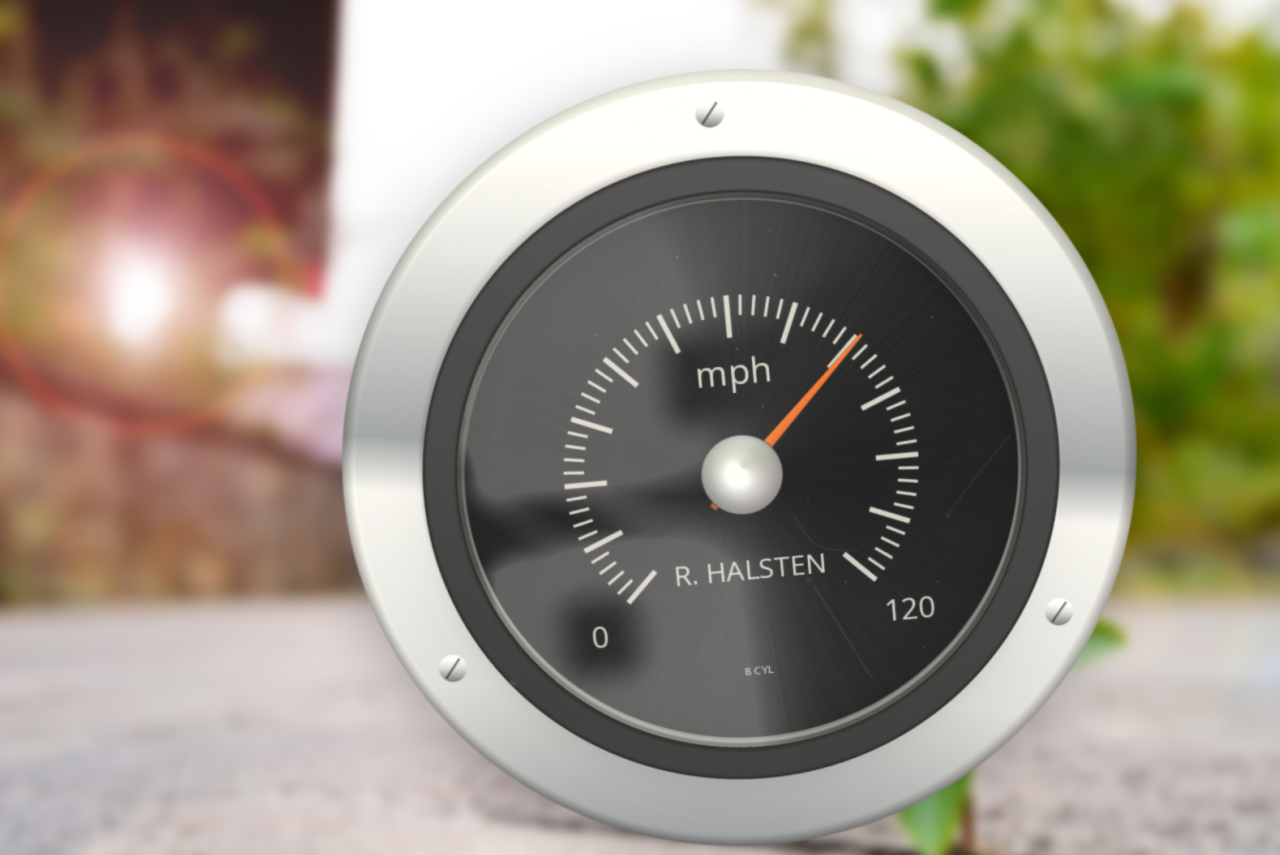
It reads 80,mph
